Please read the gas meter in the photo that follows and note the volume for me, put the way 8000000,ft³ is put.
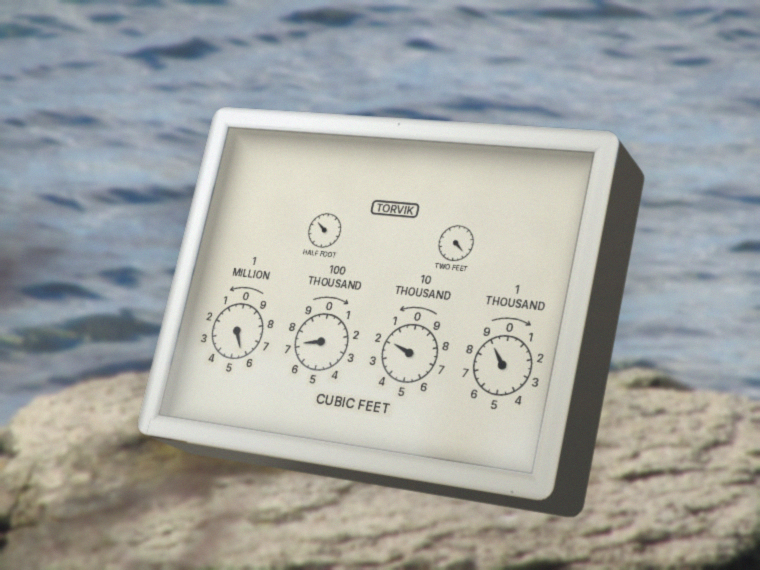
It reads 571900,ft³
